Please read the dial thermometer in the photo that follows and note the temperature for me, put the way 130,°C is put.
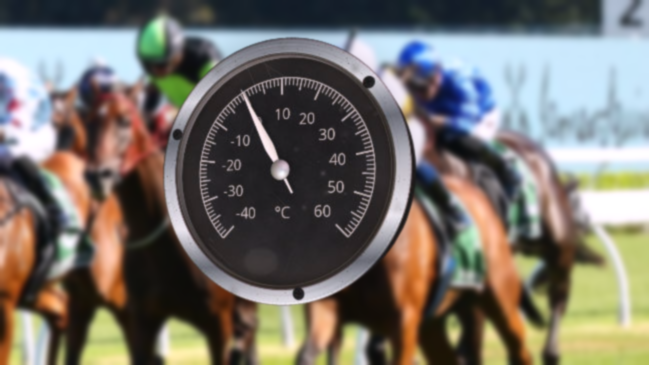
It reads 0,°C
